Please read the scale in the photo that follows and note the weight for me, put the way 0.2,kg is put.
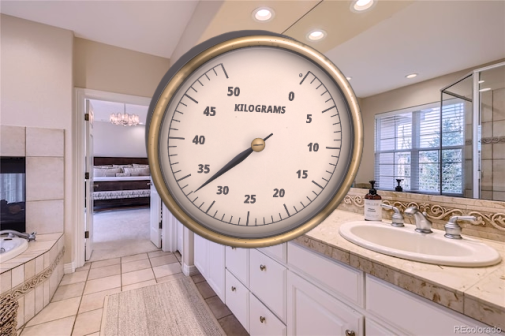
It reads 33,kg
